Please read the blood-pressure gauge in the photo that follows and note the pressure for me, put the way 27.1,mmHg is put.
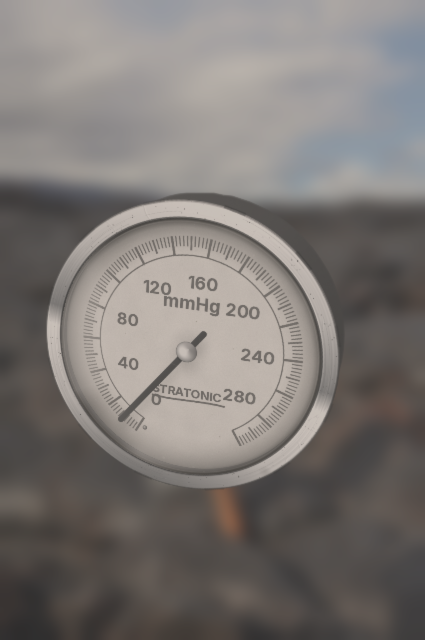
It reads 10,mmHg
